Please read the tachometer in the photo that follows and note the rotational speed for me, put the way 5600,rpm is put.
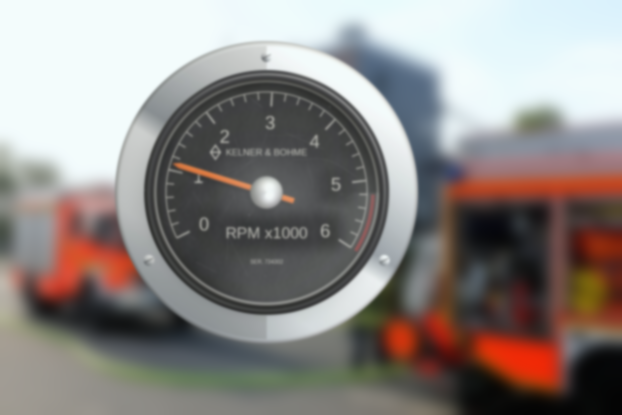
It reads 1100,rpm
